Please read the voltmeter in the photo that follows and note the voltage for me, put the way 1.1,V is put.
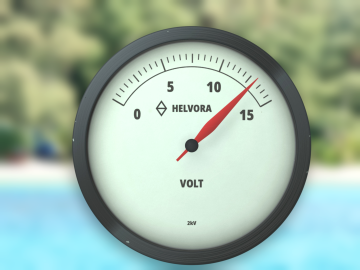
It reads 13,V
